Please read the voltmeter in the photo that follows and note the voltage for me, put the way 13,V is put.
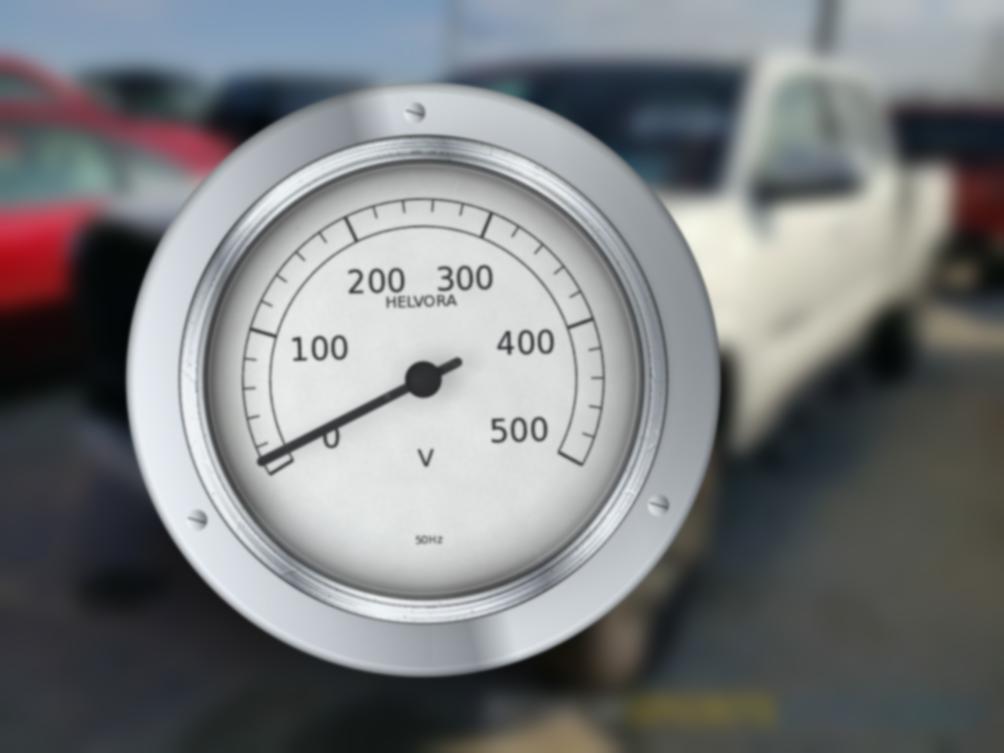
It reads 10,V
